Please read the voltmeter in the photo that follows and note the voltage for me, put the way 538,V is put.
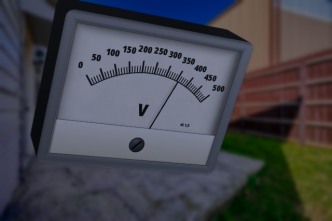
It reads 350,V
